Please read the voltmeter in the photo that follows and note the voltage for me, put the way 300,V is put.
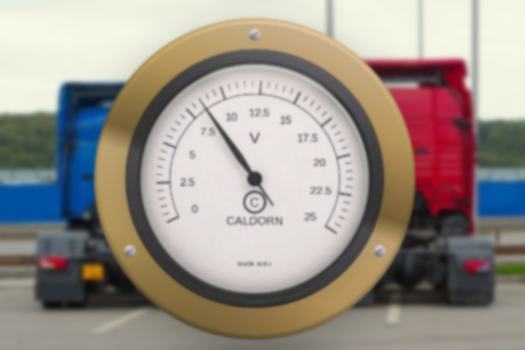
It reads 8.5,V
